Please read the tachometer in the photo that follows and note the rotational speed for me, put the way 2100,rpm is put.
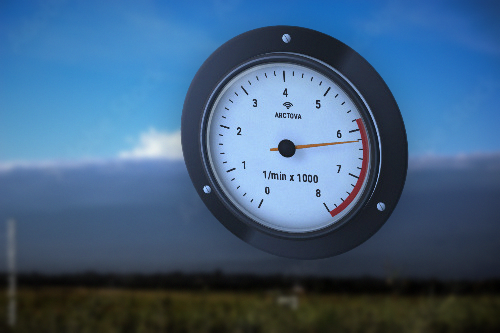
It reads 6200,rpm
